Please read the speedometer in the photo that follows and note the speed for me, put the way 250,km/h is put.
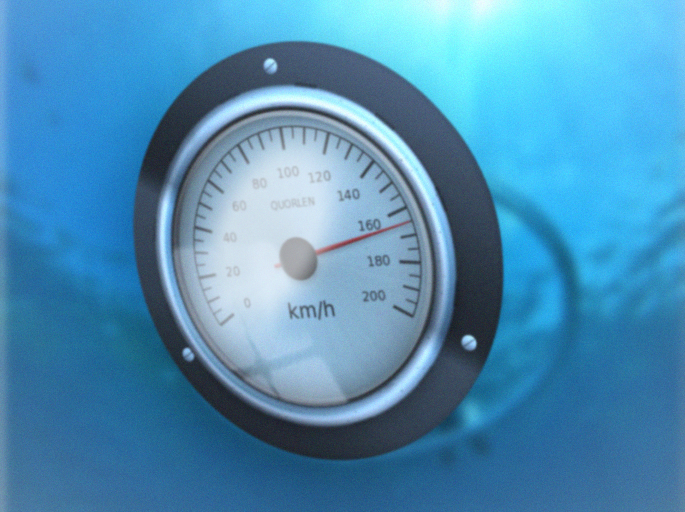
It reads 165,km/h
